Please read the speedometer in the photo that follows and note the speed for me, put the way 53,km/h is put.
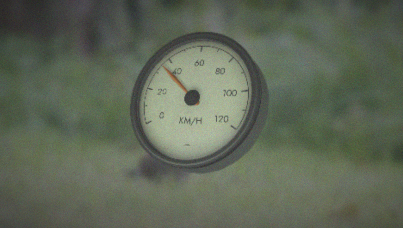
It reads 35,km/h
